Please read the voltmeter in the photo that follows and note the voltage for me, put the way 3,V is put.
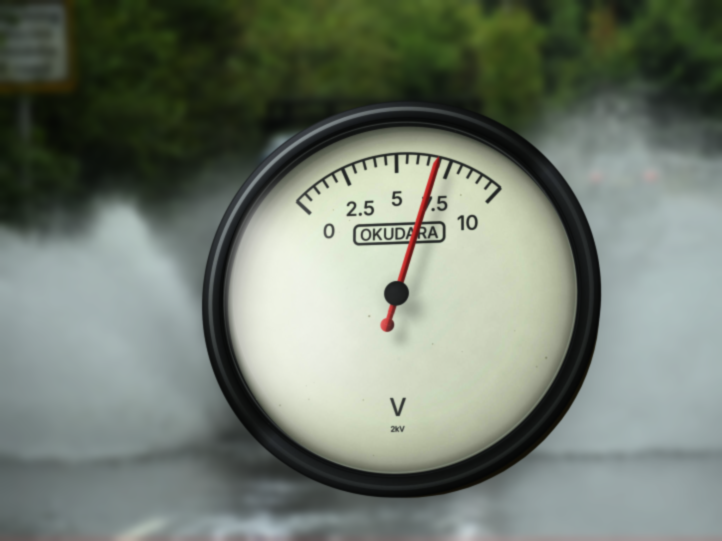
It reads 7,V
